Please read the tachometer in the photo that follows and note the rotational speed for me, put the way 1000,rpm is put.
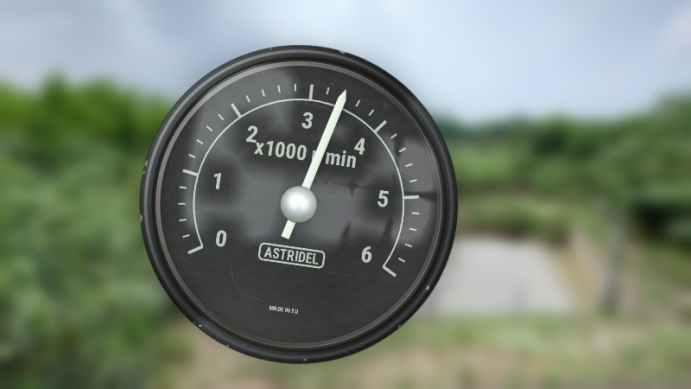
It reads 3400,rpm
